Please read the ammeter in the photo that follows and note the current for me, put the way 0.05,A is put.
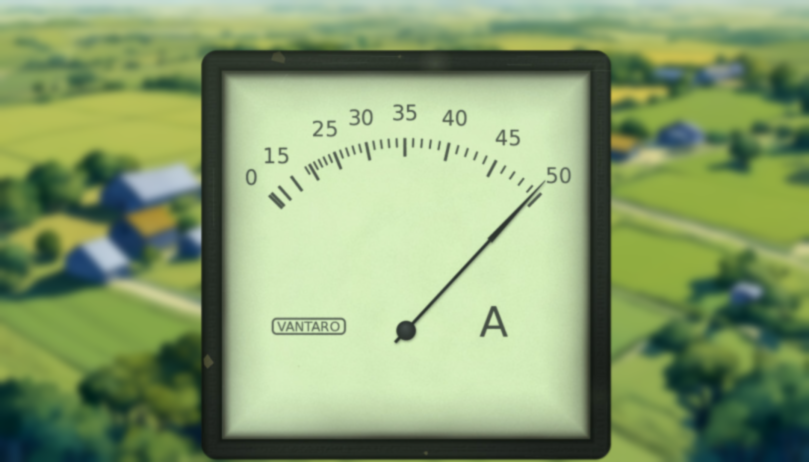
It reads 49.5,A
